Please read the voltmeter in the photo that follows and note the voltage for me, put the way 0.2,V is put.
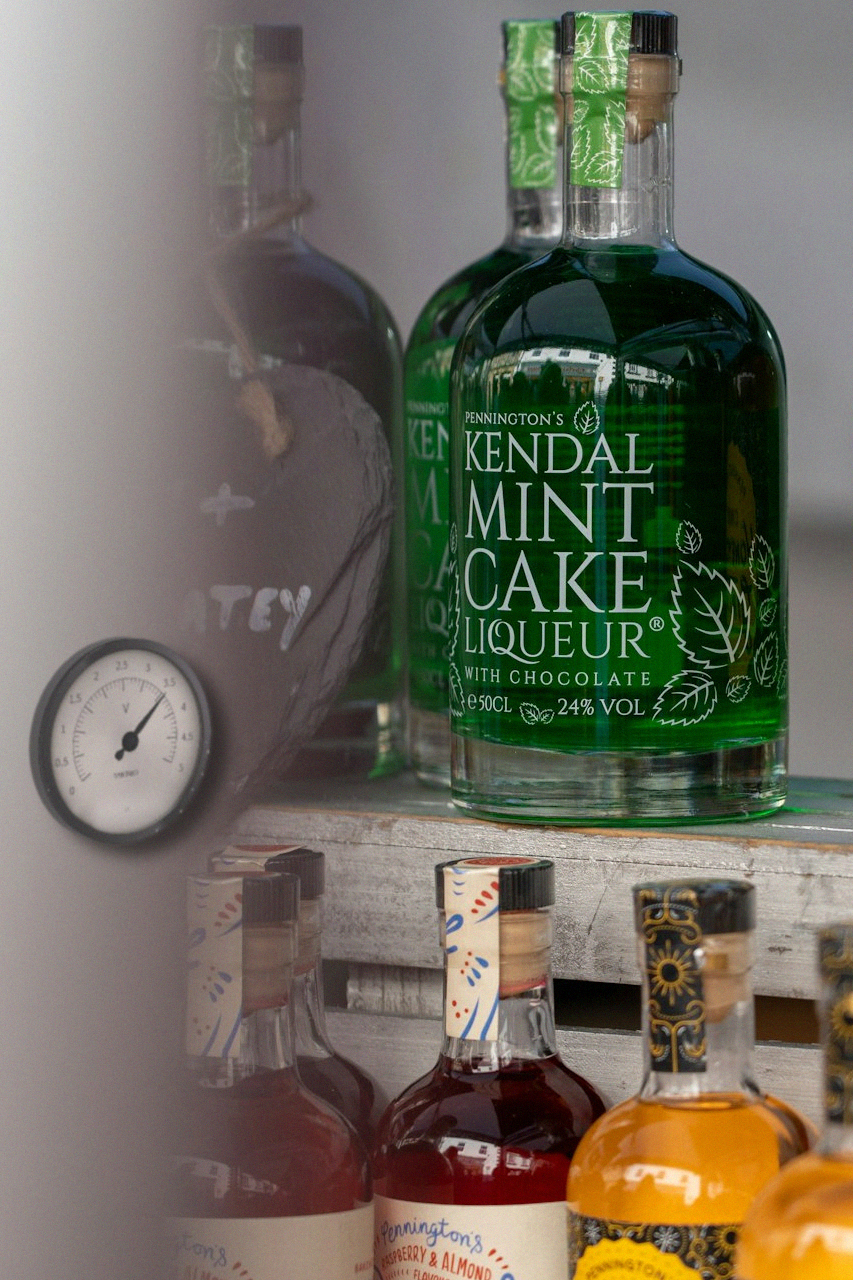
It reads 3.5,V
